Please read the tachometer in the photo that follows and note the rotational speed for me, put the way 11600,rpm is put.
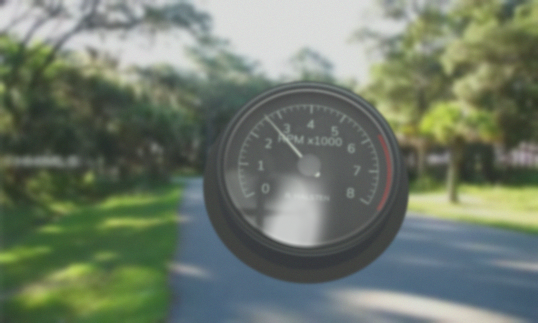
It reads 2600,rpm
